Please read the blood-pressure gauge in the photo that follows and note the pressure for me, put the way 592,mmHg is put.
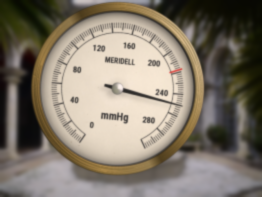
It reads 250,mmHg
